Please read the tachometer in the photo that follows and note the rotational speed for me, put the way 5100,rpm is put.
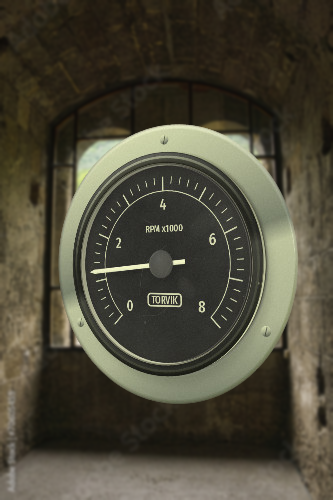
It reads 1200,rpm
